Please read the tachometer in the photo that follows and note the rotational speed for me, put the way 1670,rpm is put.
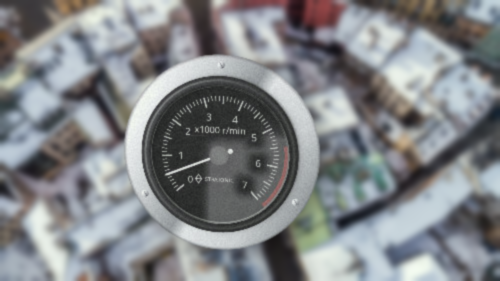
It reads 500,rpm
